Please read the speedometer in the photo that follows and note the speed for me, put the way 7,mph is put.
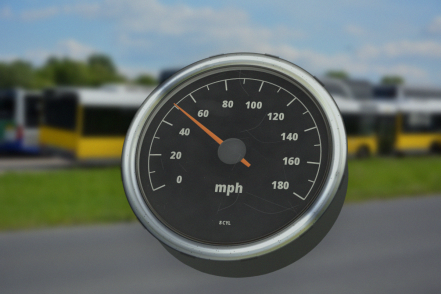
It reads 50,mph
